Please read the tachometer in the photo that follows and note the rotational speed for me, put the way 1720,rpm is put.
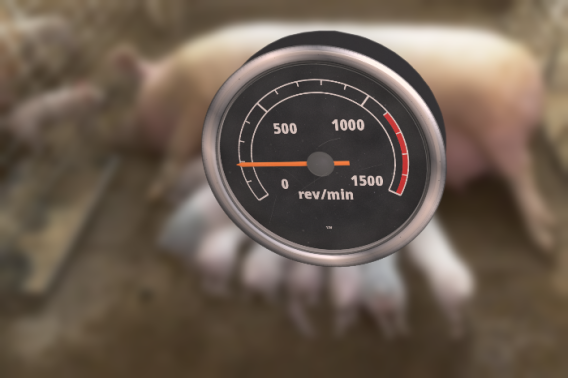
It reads 200,rpm
